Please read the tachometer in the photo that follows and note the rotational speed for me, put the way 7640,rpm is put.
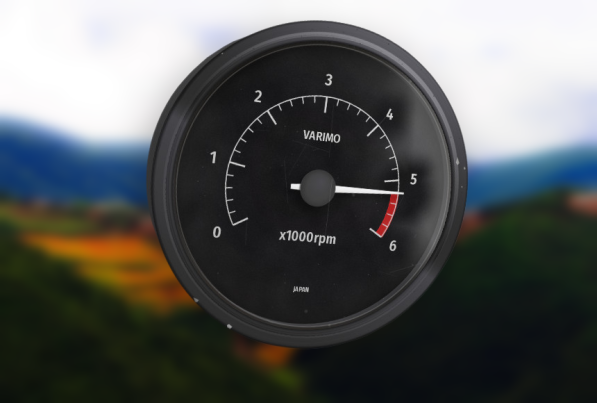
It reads 5200,rpm
